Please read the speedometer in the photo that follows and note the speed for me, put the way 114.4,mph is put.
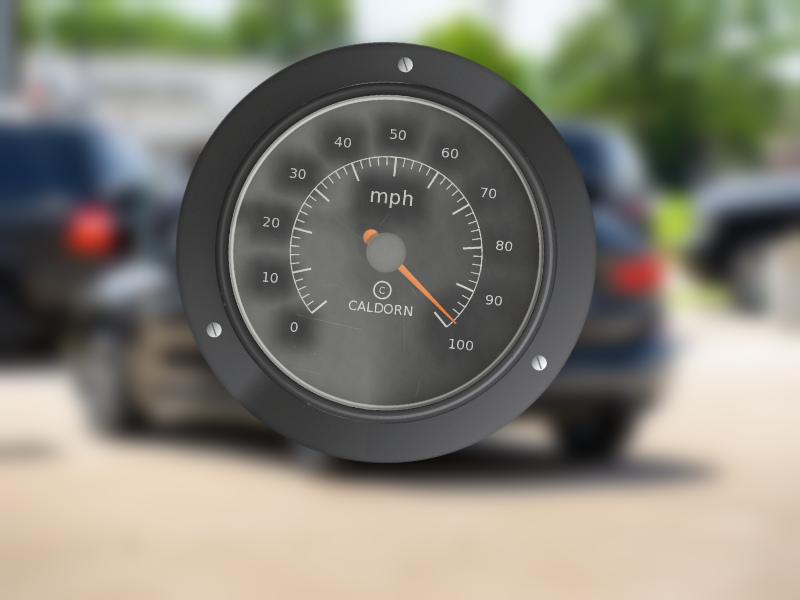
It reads 98,mph
